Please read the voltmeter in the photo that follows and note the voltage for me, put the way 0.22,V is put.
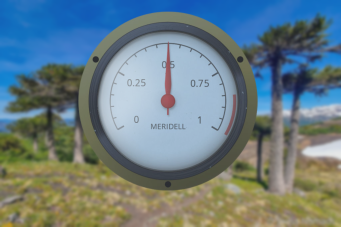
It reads 0.5,V
